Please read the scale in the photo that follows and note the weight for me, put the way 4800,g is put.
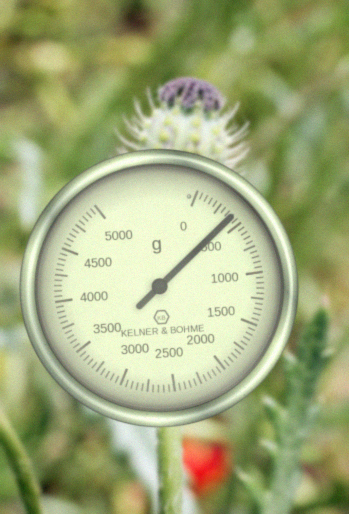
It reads 400,g
